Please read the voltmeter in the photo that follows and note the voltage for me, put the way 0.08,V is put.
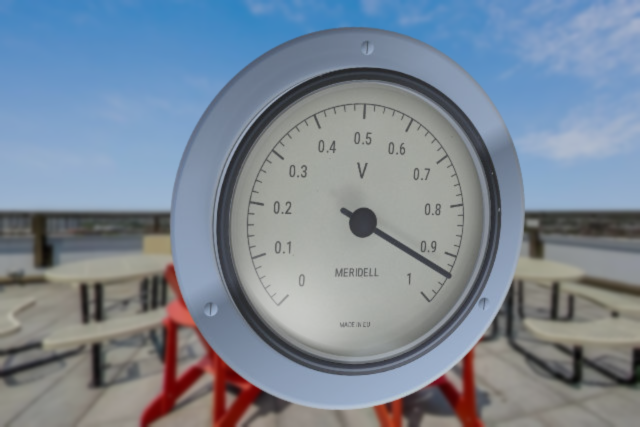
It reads 0.94,V
